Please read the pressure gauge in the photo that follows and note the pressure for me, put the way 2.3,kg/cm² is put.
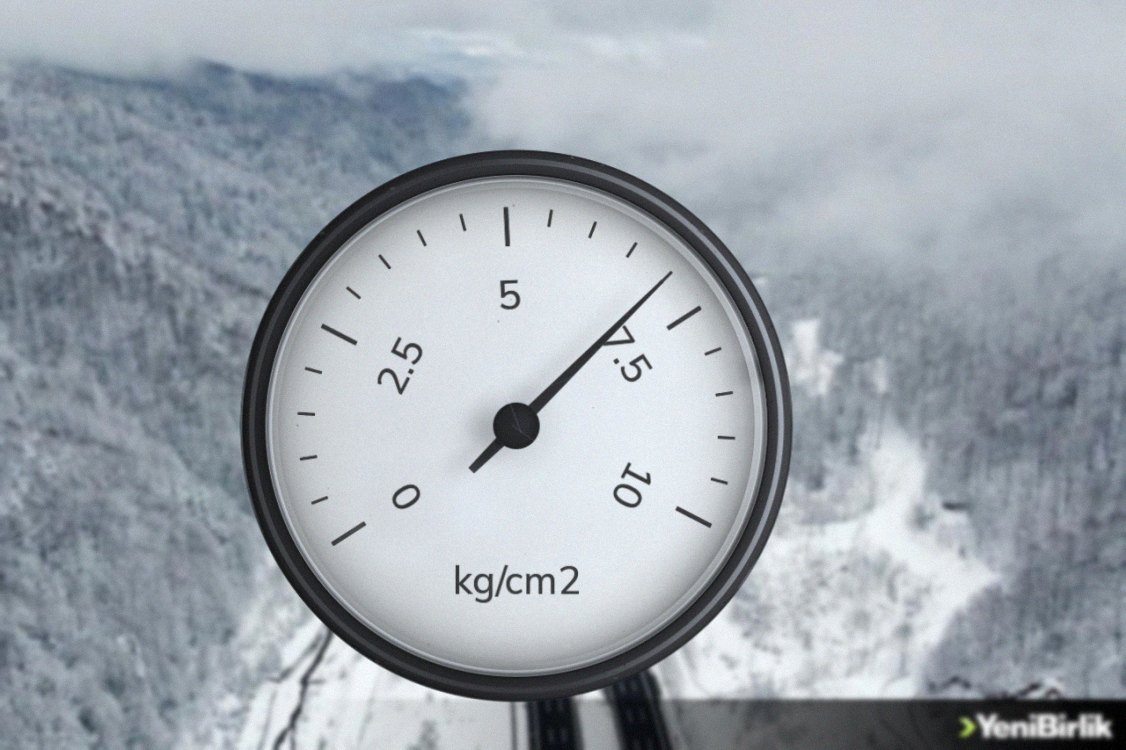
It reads 7,kg/cm²
